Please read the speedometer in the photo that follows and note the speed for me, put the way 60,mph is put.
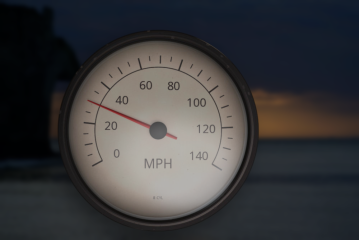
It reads 30,mph
